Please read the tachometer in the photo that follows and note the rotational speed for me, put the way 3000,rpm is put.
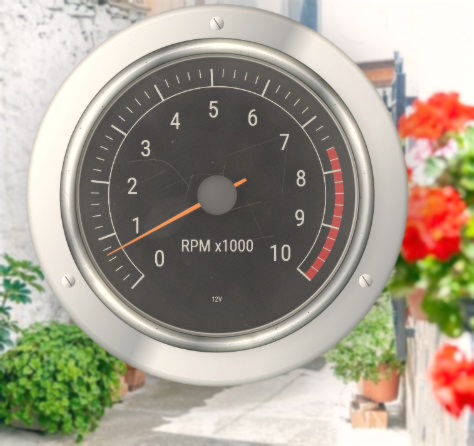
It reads 700,rpm
